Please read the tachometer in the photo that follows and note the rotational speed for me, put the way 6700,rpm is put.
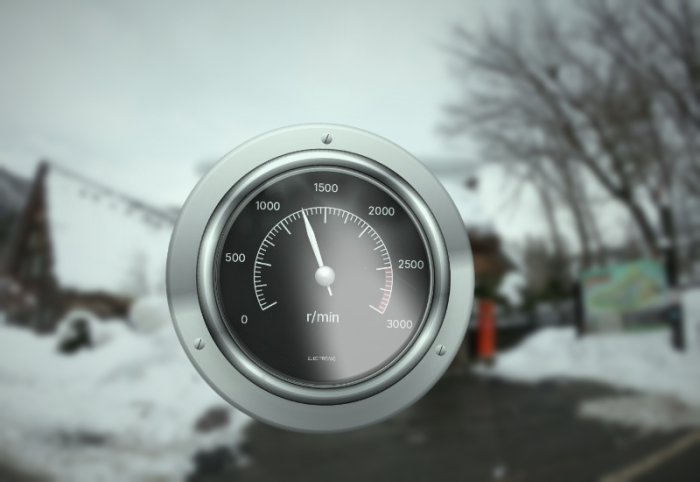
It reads 1250,rpm
